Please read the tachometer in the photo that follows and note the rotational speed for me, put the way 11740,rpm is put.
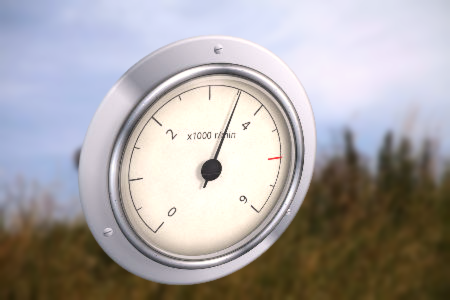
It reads 3500,rpm
